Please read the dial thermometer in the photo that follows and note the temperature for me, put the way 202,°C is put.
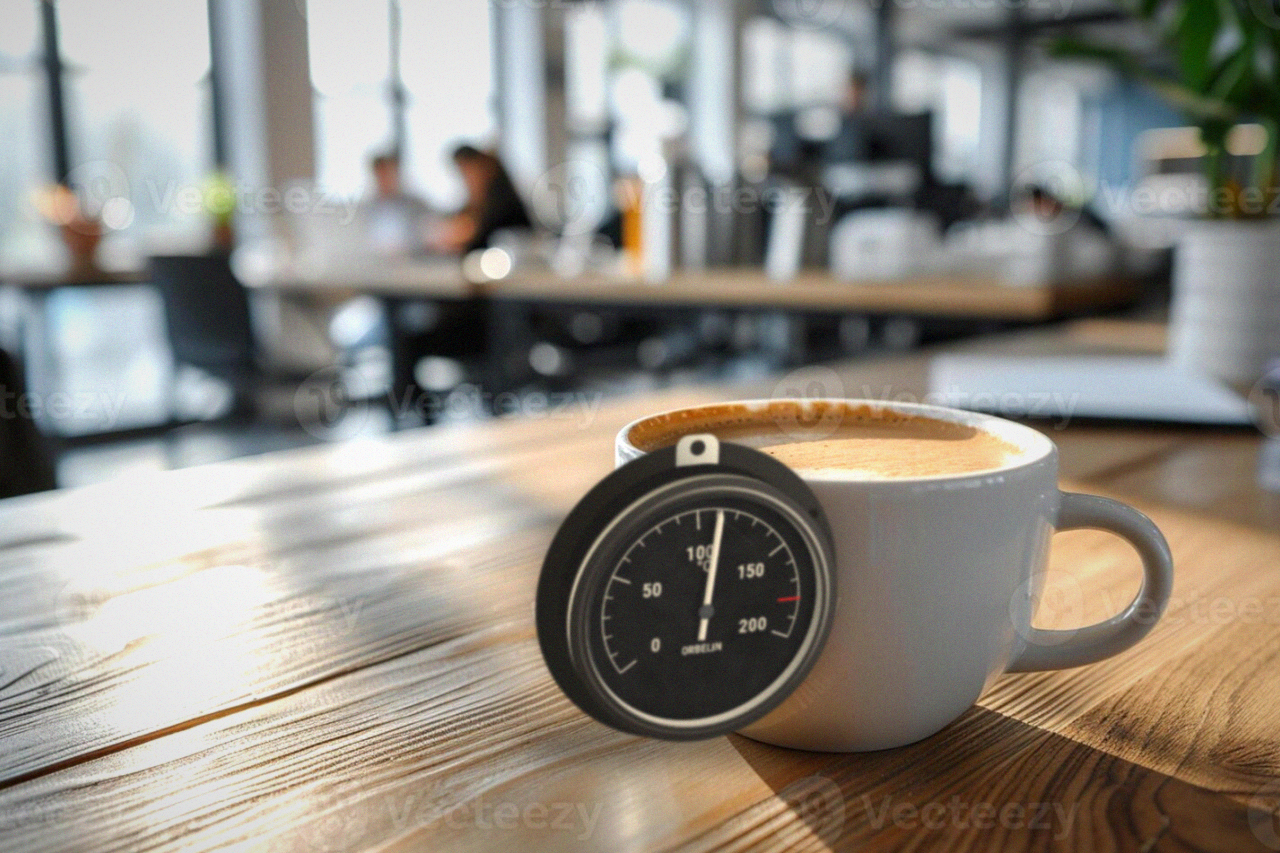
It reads 110,°C
